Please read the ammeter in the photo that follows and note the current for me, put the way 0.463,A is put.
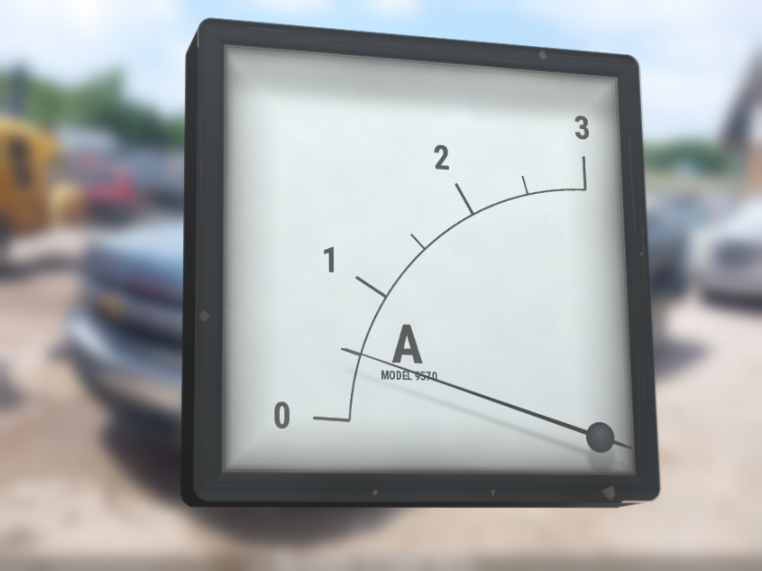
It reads 0.5,A
